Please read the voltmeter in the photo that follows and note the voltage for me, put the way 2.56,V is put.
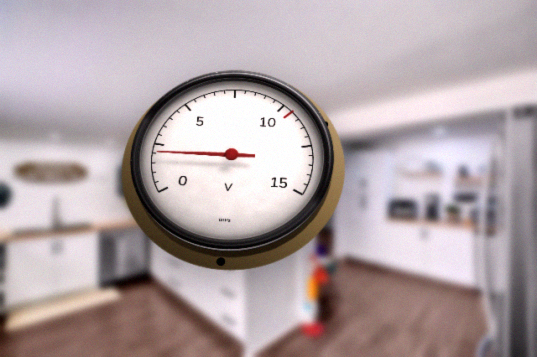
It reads 2,V
